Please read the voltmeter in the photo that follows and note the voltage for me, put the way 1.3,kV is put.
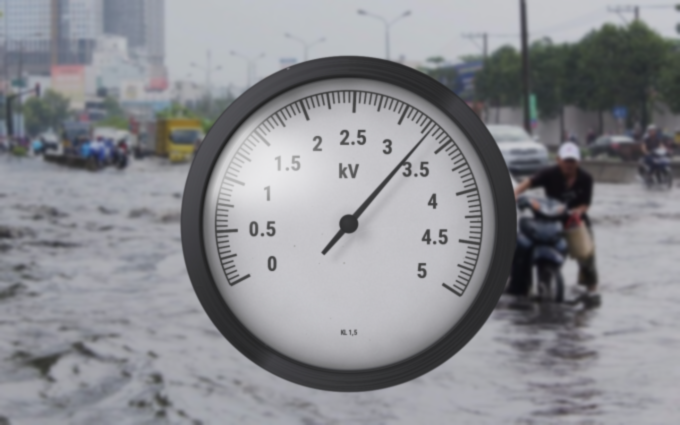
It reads 3.3,kV
